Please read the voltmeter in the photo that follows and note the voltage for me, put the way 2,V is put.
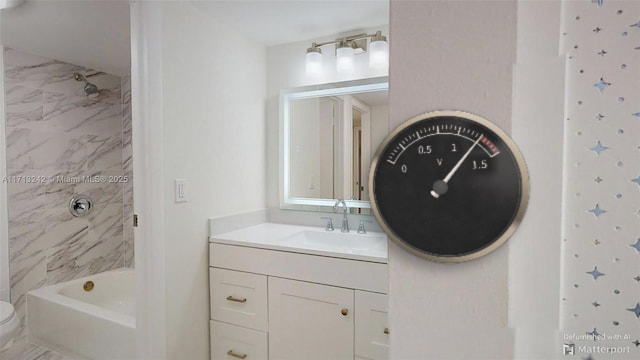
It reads 1.25,V
